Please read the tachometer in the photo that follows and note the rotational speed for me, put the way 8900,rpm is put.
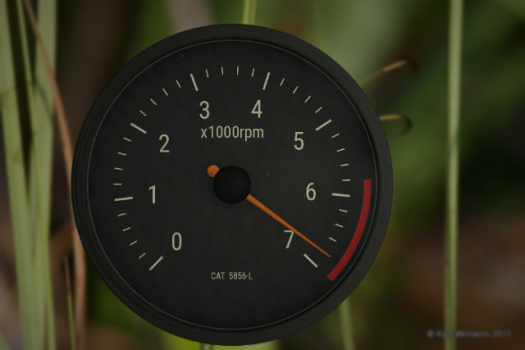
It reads 6800,rpm
